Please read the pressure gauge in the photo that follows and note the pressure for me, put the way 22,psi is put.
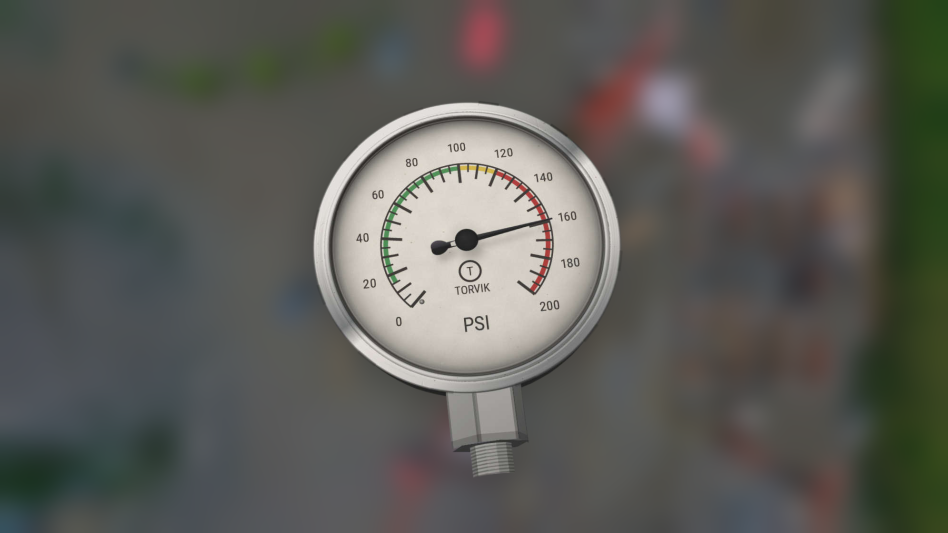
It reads 160,psi
